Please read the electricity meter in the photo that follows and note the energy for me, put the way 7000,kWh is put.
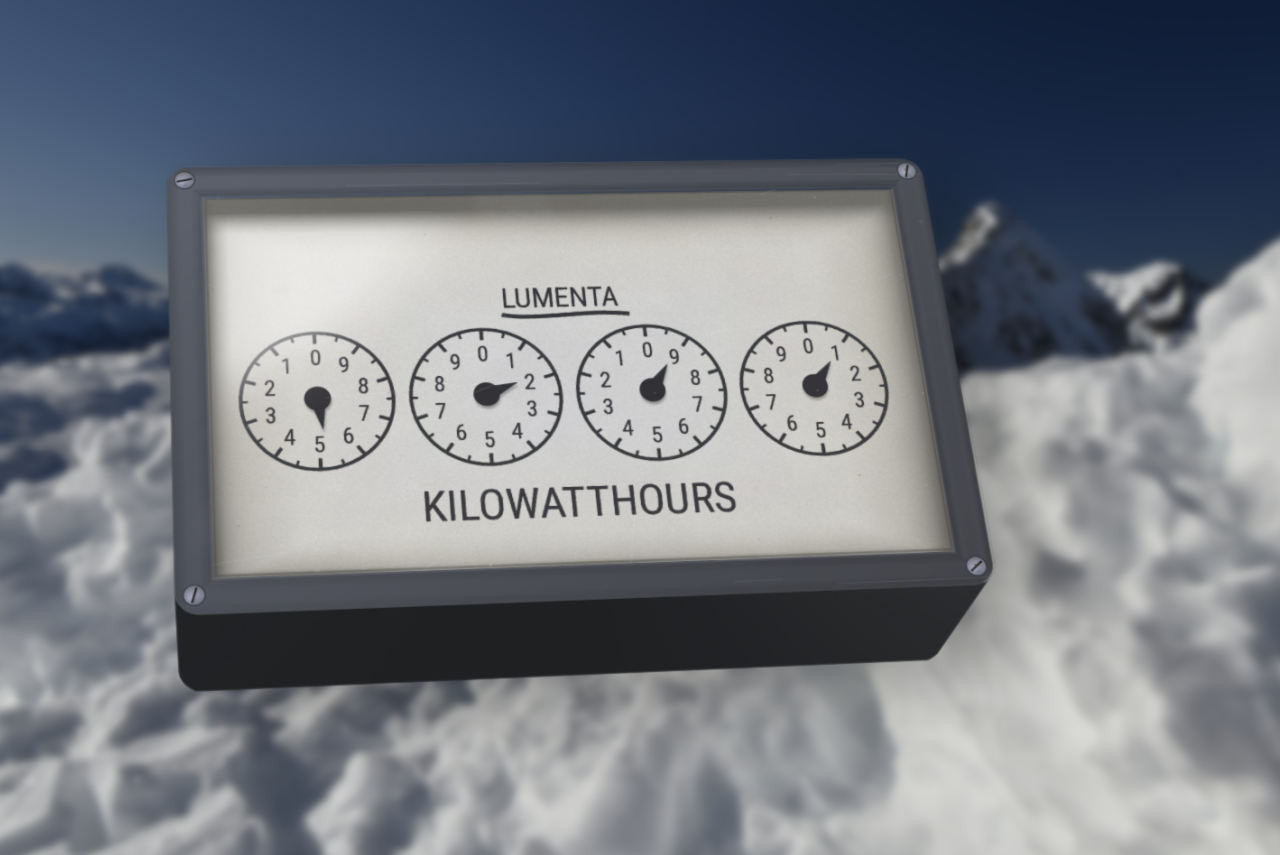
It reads 5191,kWh
